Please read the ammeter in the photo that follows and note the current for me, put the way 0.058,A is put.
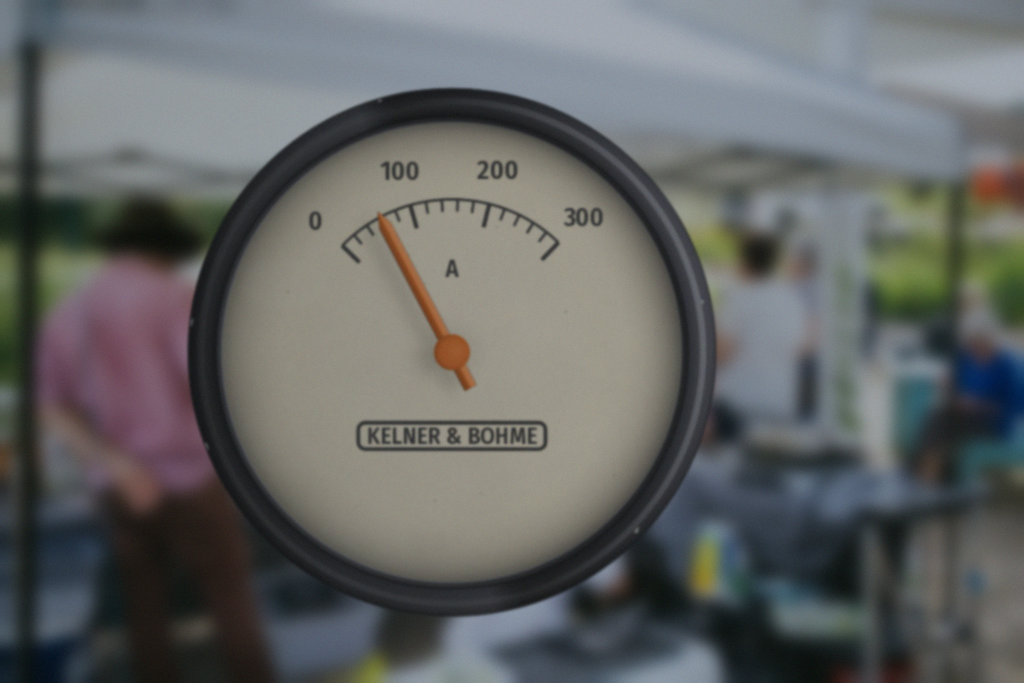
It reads 60,A
